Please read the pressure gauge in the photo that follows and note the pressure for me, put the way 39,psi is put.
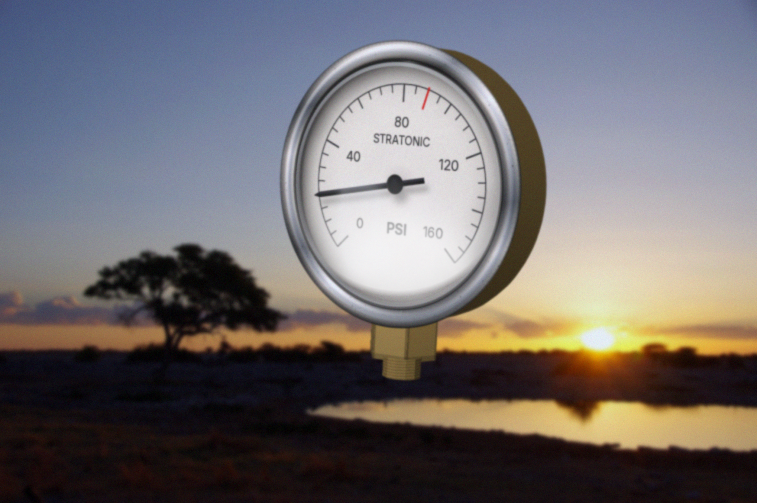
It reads 20,psi
